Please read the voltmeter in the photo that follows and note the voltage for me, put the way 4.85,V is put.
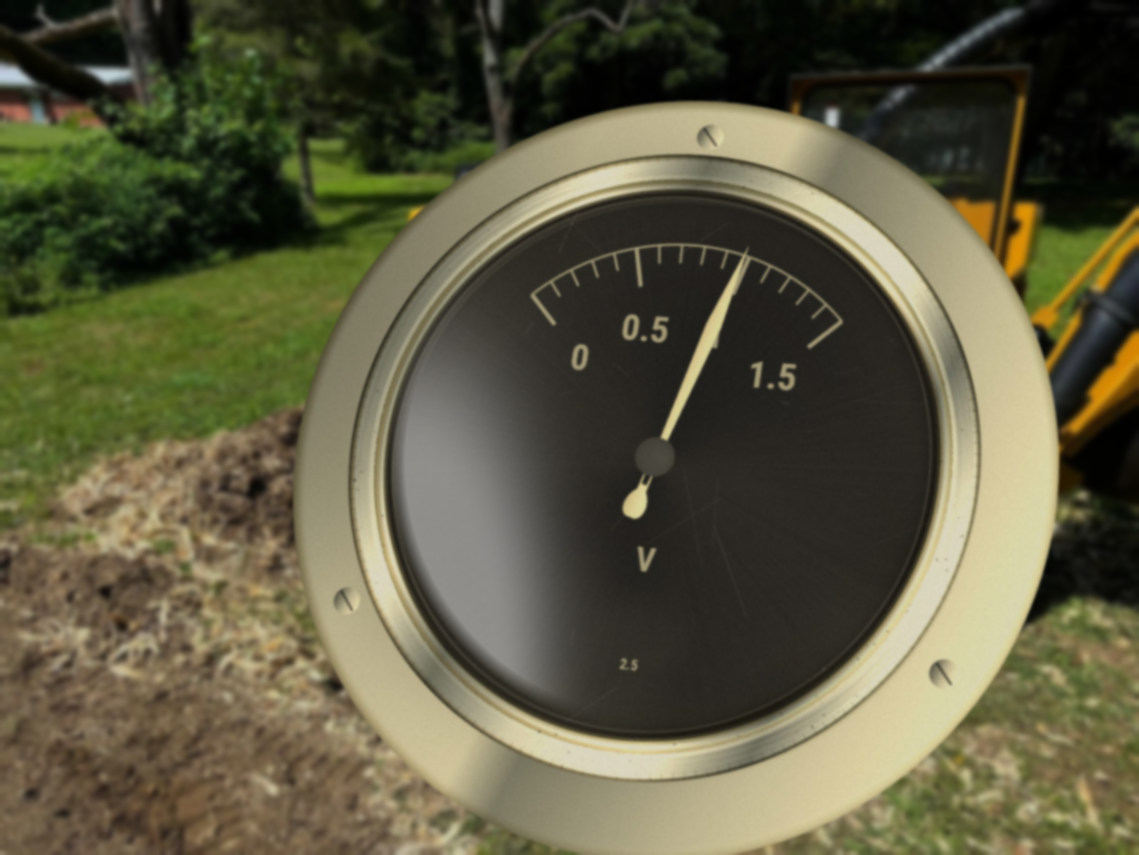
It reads 1,V
